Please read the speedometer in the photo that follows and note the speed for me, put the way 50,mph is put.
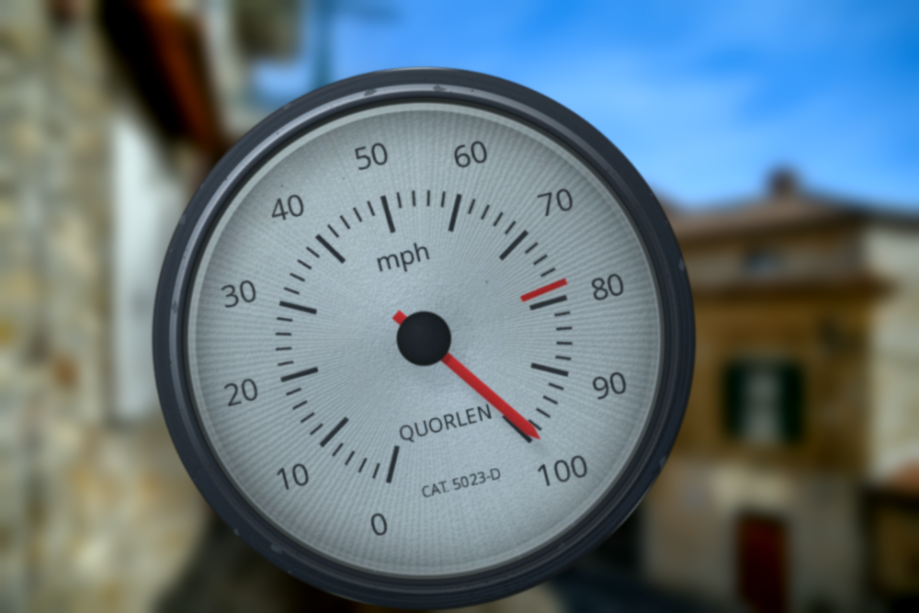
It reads 99,mph
